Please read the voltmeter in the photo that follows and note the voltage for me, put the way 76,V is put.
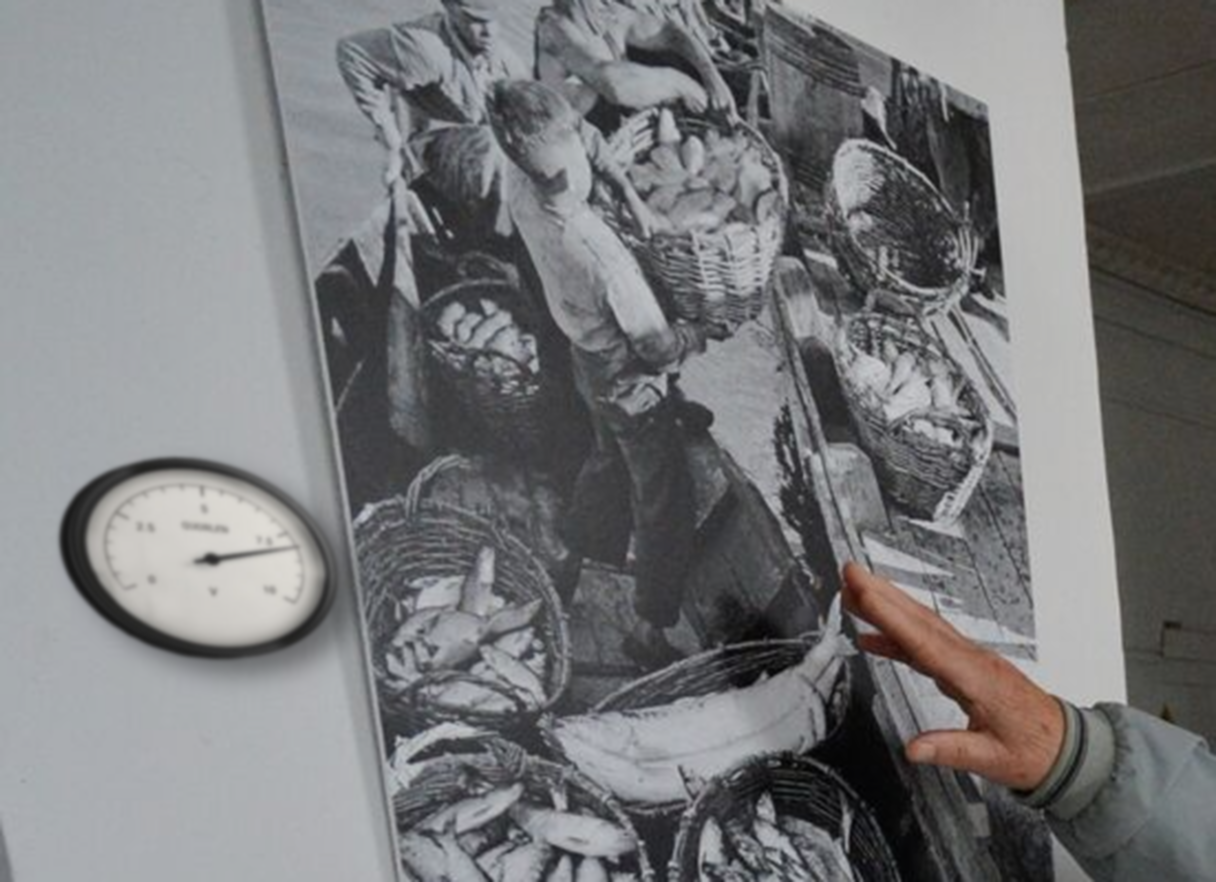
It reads 8,V
